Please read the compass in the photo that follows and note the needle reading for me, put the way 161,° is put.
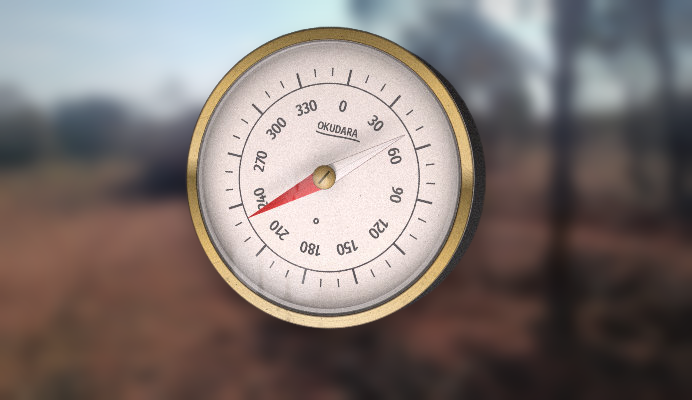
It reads 230,°
